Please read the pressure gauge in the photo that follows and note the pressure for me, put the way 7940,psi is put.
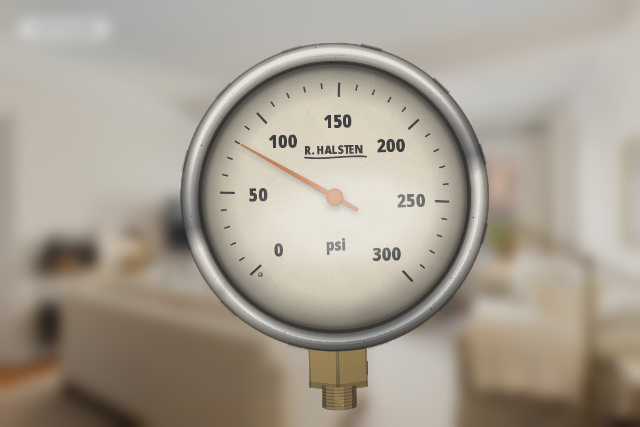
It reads 80,psi
